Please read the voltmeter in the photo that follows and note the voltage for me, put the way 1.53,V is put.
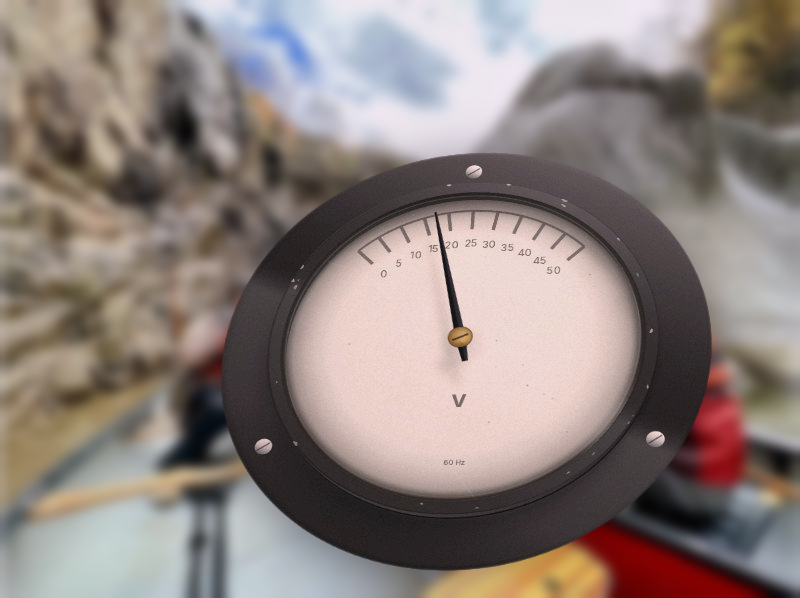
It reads 17.5,V
